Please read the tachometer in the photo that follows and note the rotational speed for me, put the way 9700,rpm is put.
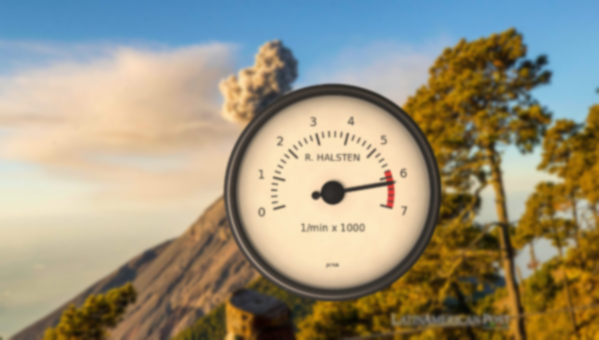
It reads 6200,rpm
